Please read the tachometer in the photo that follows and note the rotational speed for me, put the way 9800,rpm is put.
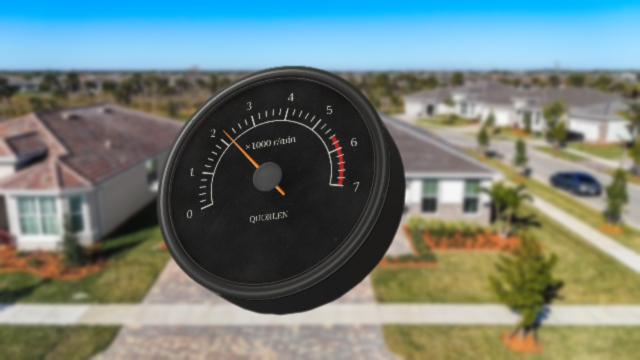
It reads 2200,rpm
